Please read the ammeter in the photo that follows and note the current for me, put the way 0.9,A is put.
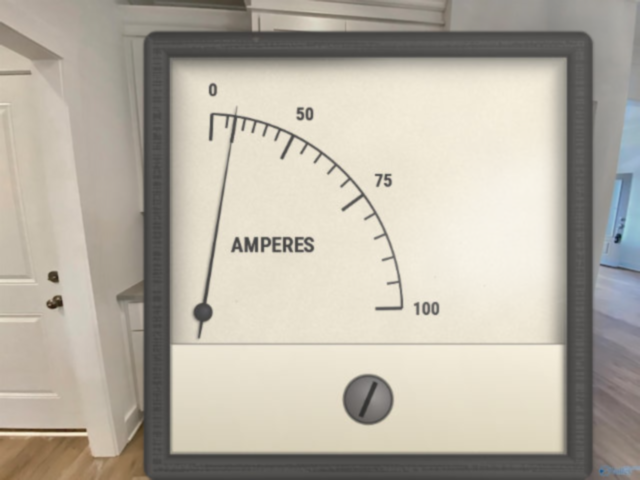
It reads 25,A
